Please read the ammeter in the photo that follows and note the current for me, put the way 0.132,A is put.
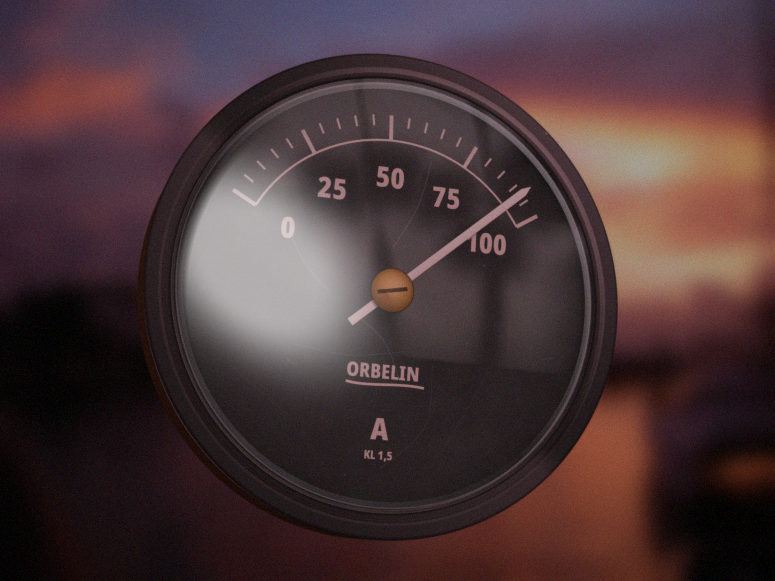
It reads 92.5,A
